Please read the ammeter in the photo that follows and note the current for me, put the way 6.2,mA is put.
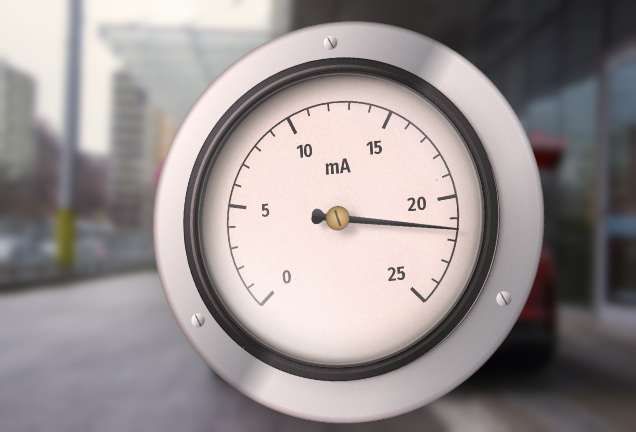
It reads 21.5,mA
